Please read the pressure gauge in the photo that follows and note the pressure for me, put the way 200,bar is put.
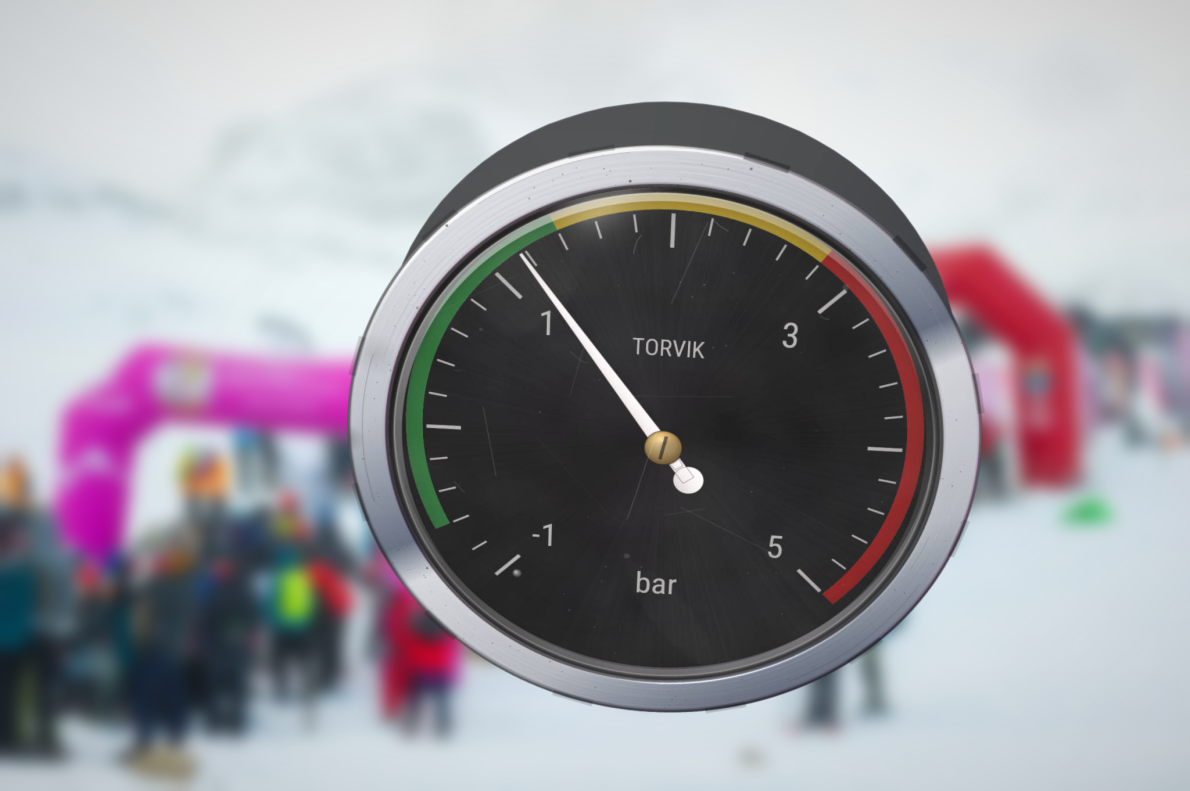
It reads 1.2,bar
